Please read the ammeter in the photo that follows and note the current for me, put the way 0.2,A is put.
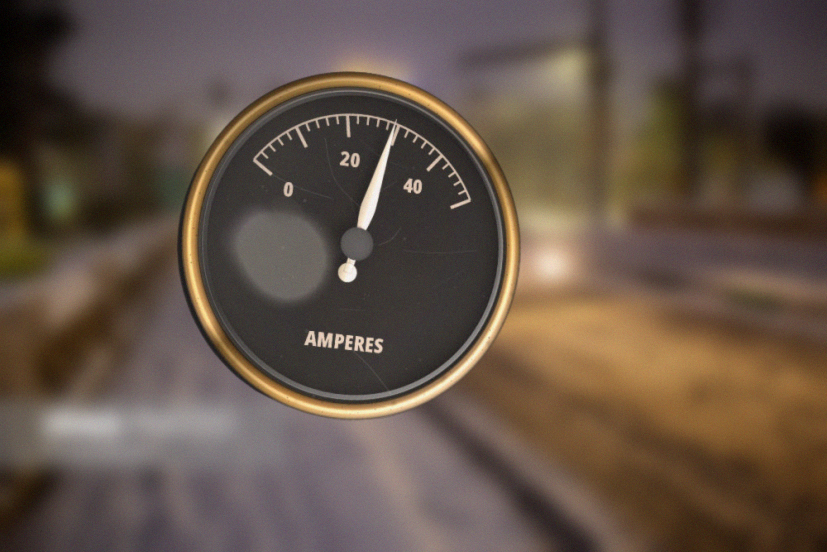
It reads 29,A
